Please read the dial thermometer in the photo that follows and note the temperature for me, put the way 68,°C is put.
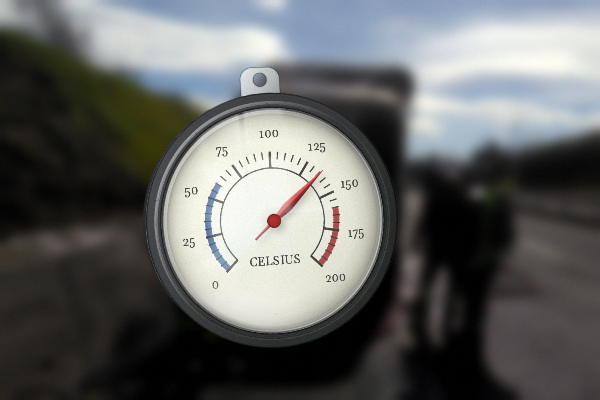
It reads 135,°C
